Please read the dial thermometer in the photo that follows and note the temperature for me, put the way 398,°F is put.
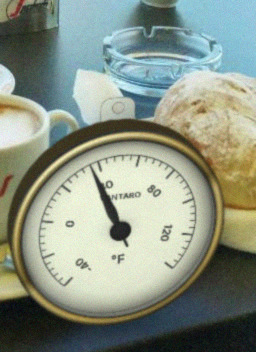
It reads 36,°F
